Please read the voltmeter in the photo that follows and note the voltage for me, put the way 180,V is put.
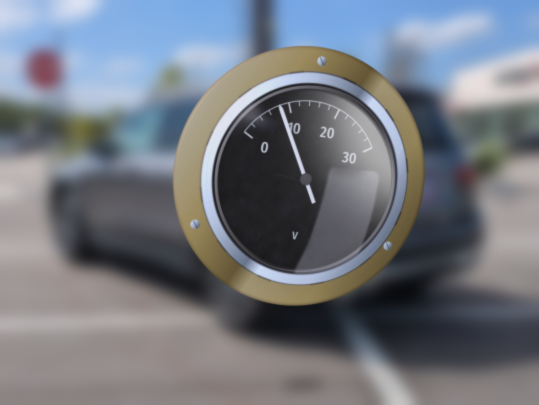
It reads 8,V
